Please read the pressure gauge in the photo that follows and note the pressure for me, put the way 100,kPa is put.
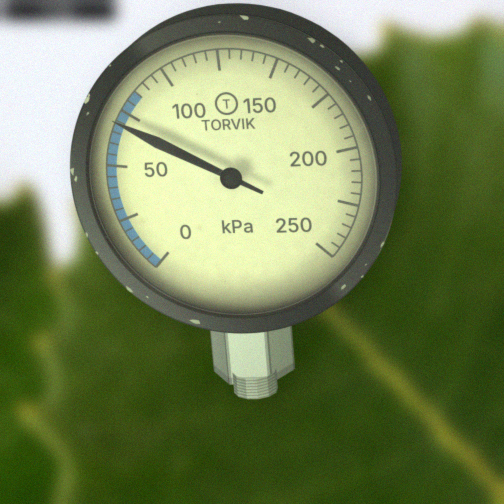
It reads 70,kPa
